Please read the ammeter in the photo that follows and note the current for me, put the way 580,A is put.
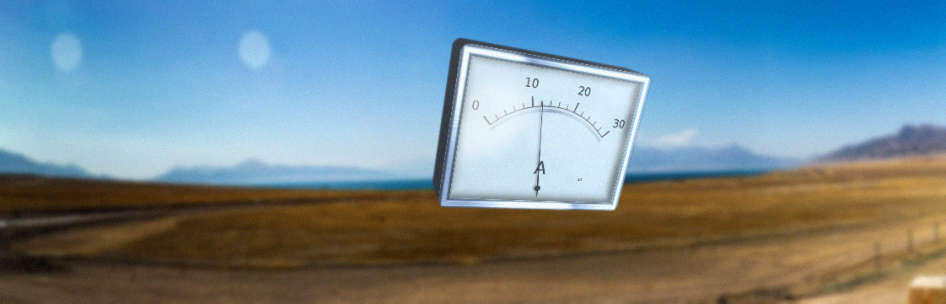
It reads 12,A
